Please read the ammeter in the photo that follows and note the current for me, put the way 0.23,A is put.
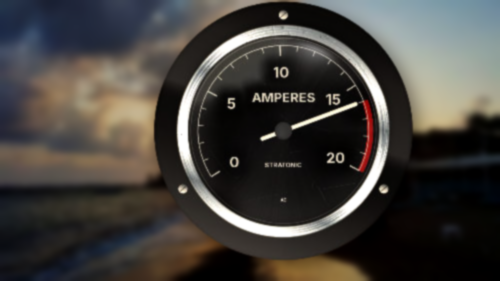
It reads 16,A
